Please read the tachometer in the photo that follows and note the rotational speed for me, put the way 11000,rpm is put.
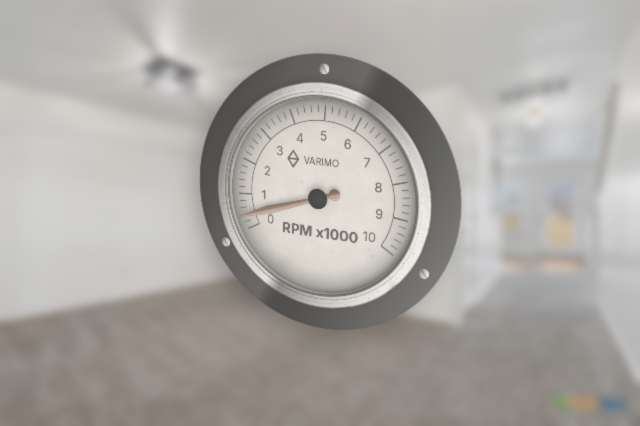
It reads 400,rpm
